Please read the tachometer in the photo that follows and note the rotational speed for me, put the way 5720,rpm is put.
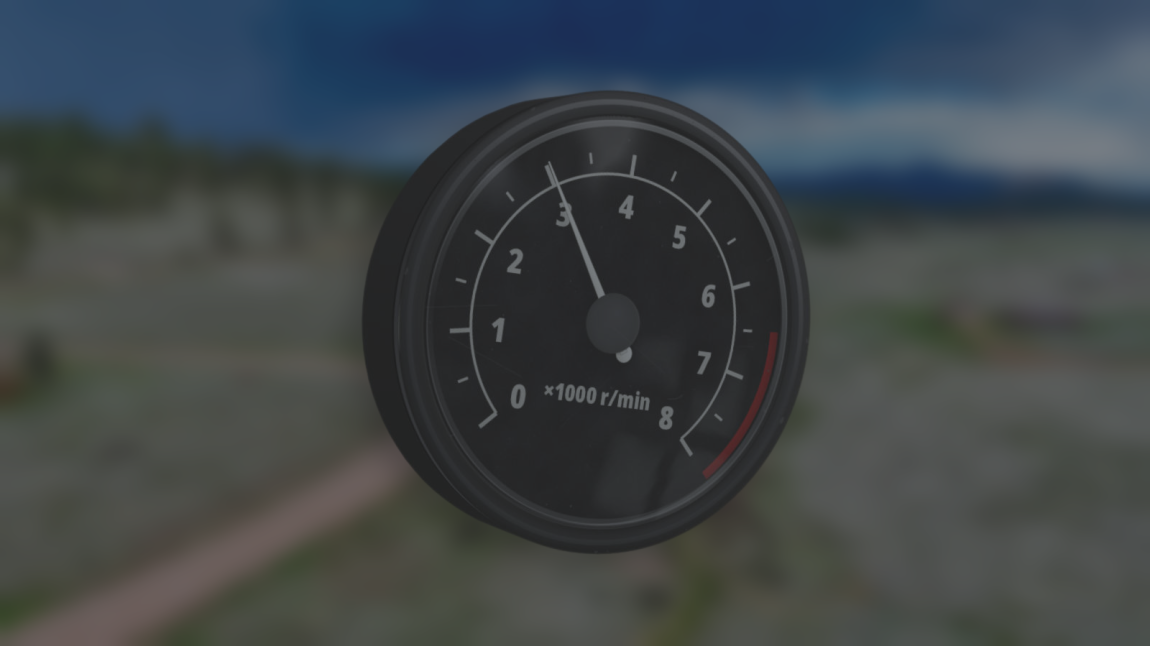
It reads 3000,rpm
